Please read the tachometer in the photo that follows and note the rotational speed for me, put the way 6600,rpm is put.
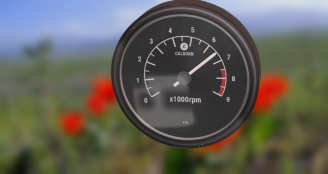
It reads 6500,rpm
